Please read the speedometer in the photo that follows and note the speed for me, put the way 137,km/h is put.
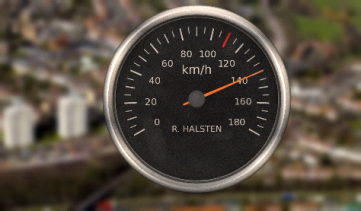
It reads 140,km/h
